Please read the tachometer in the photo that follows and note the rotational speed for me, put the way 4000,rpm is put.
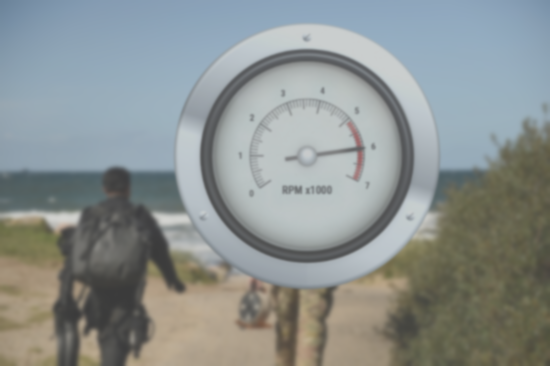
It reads 6000,rpm
